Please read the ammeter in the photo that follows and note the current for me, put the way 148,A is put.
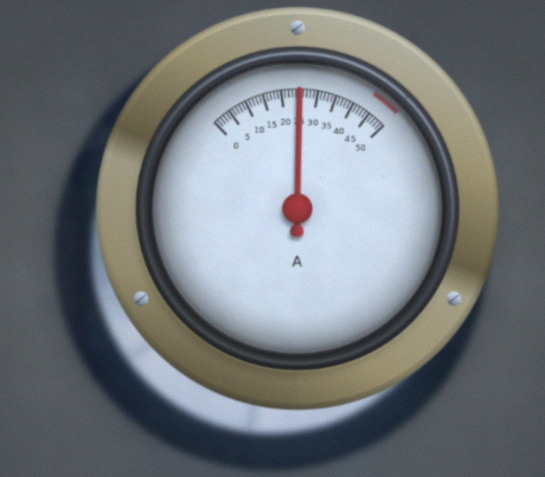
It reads 25,A
